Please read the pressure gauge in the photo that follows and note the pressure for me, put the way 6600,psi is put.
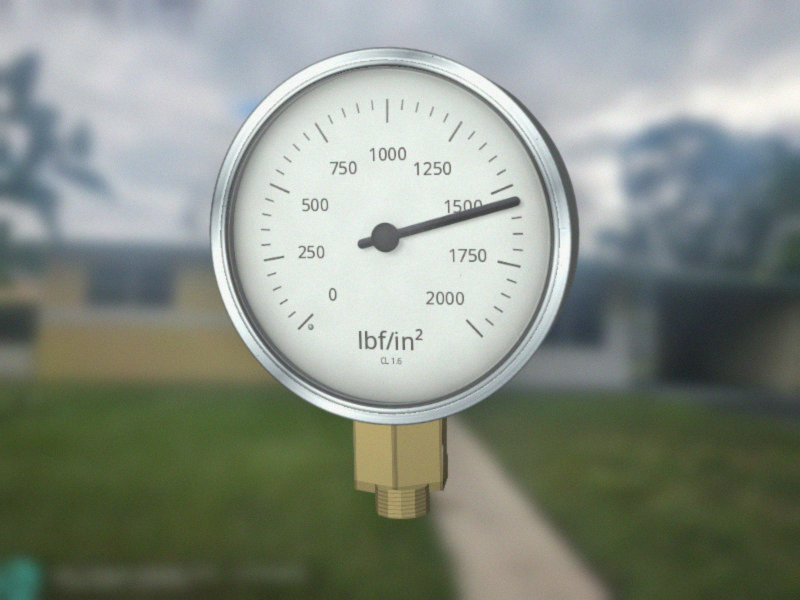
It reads 1550,psi
